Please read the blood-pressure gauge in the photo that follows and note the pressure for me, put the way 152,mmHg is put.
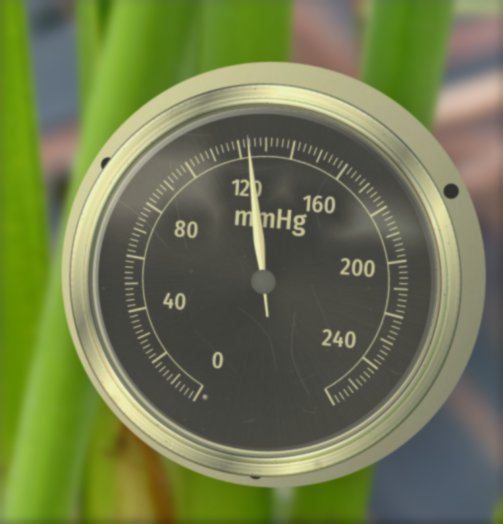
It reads 124,mmHg
